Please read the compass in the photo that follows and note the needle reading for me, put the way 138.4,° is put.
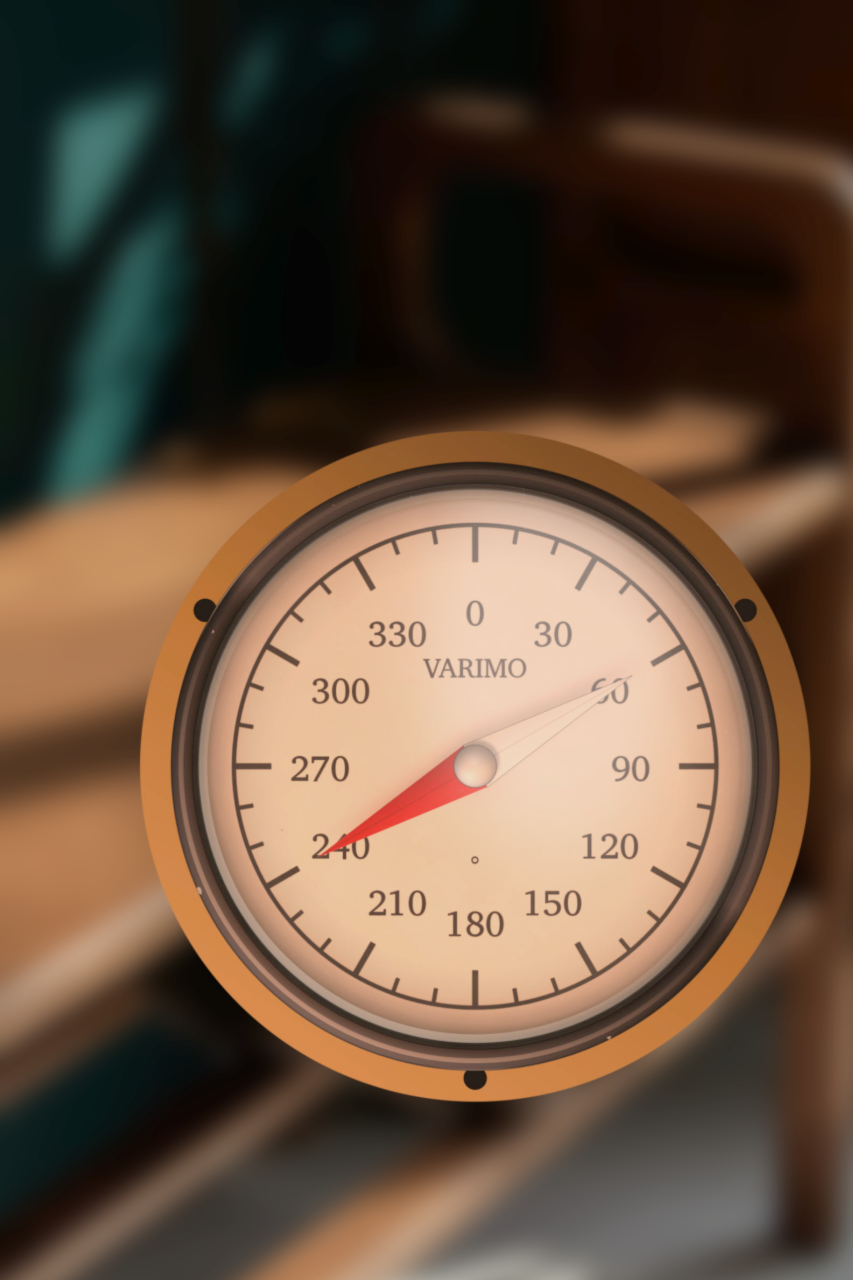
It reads 240,°
